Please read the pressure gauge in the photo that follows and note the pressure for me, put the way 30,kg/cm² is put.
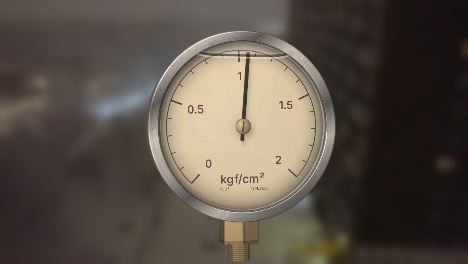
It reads 1.05,kg/cm²
